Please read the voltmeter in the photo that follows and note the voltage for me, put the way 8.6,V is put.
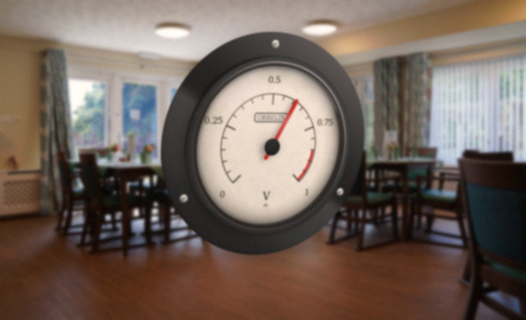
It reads 0.6,V
